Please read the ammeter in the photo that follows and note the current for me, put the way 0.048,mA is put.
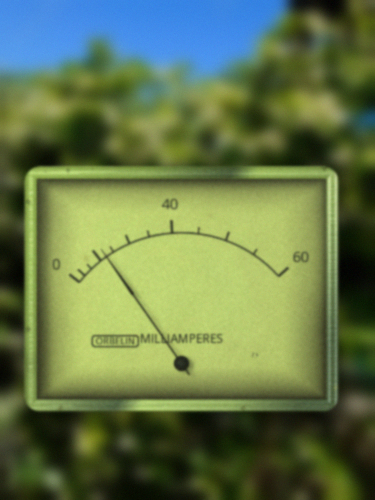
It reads 22.5,mA
